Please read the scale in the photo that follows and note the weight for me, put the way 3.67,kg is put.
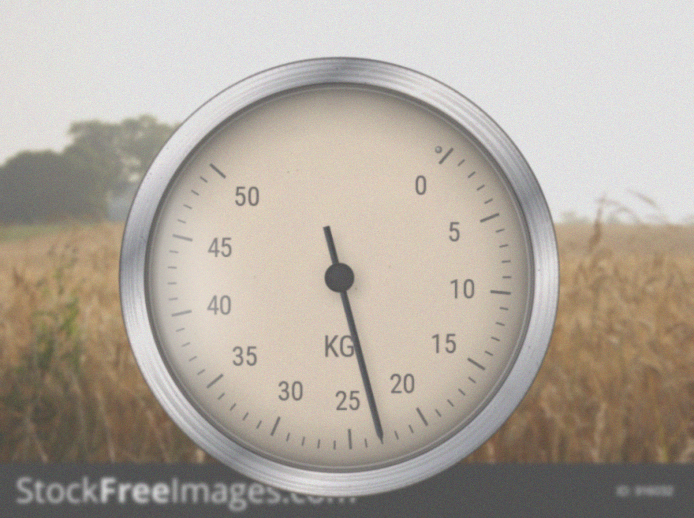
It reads 23,kg
